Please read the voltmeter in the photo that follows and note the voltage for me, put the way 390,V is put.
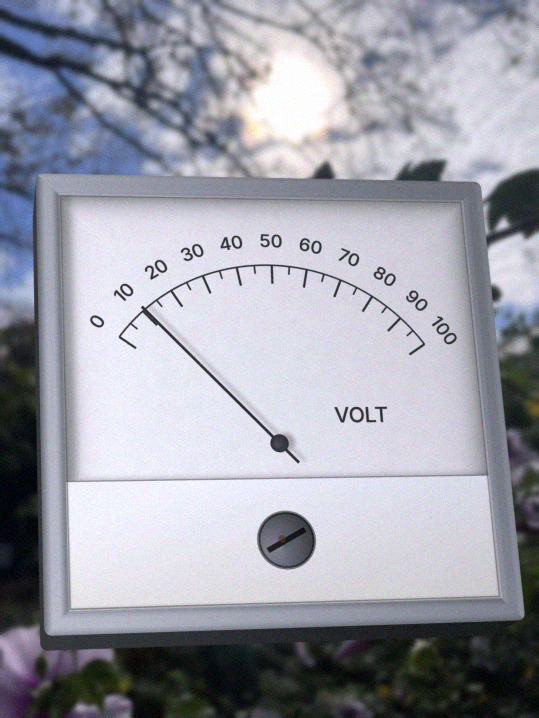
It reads 10,V
